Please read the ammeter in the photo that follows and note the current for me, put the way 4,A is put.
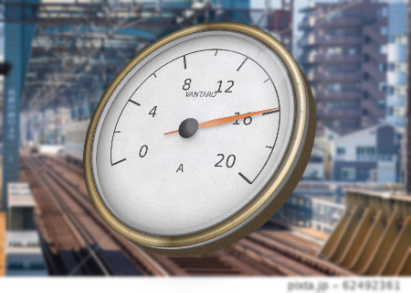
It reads 16,A
